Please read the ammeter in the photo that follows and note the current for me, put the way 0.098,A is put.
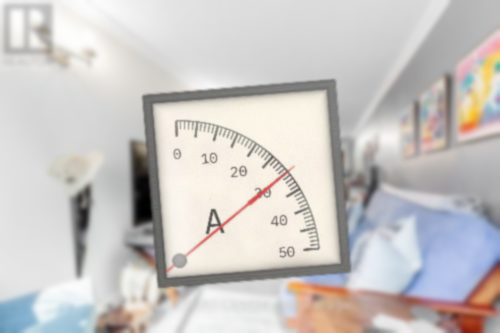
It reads 30,A
